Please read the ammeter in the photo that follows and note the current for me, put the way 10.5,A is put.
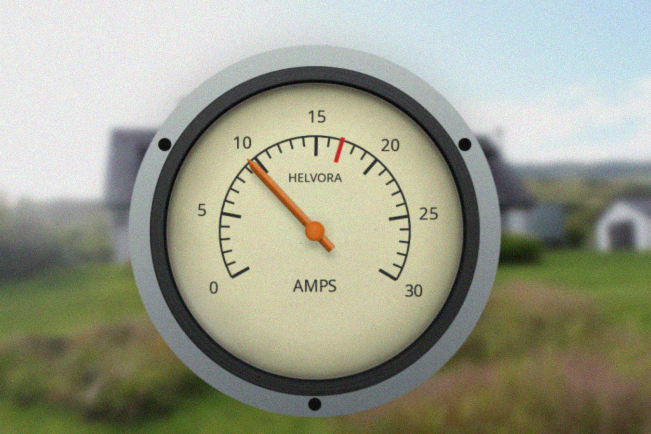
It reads 9.5,A
